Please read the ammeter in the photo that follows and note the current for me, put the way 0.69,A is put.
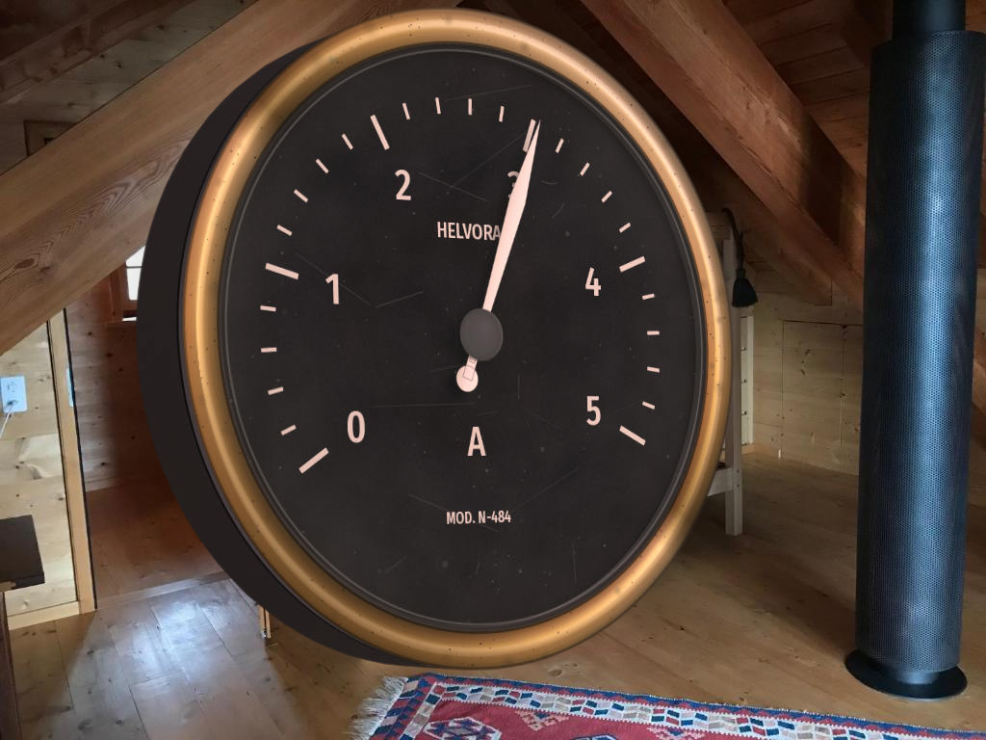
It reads 3,A
